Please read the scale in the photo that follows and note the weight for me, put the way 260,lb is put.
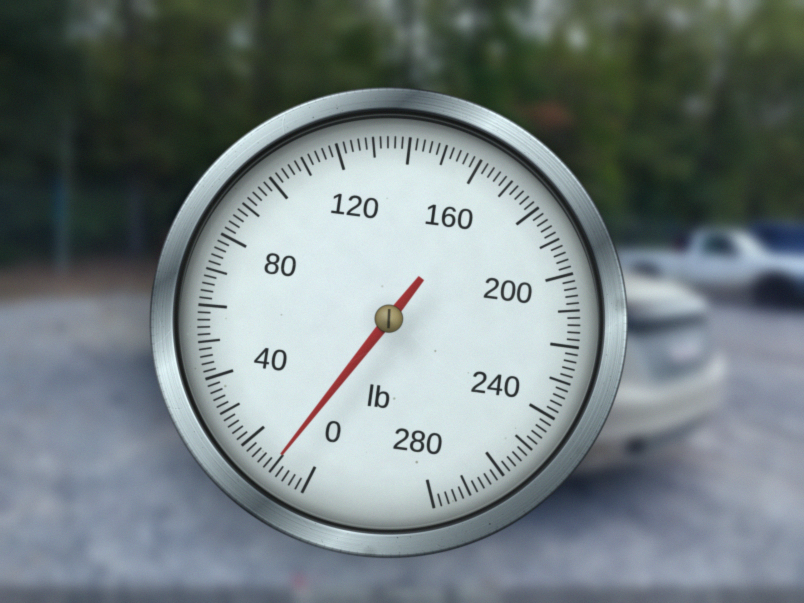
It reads 10,lb
